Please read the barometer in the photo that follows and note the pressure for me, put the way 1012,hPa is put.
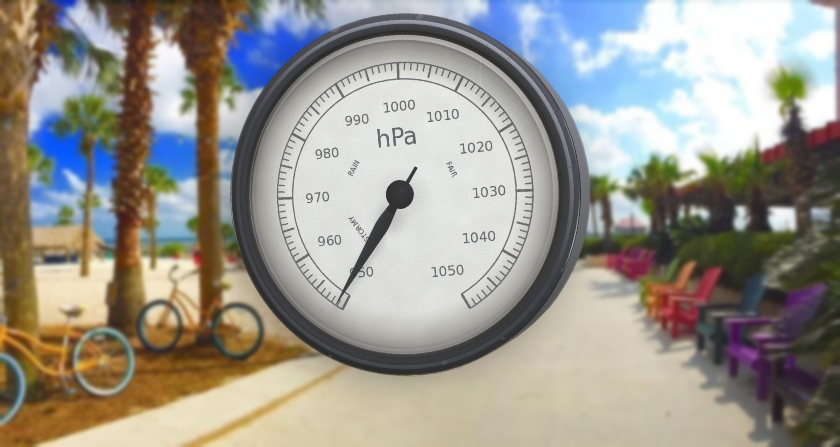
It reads 951,hPa
